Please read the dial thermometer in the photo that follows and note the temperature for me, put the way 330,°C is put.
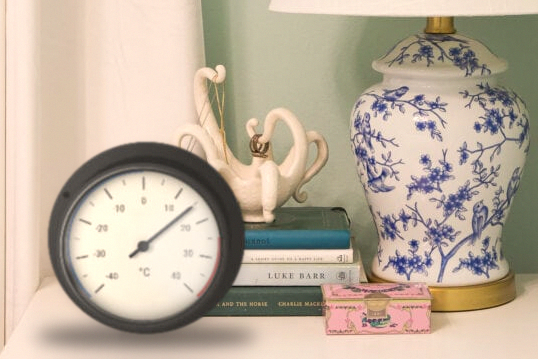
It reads 15,°C
